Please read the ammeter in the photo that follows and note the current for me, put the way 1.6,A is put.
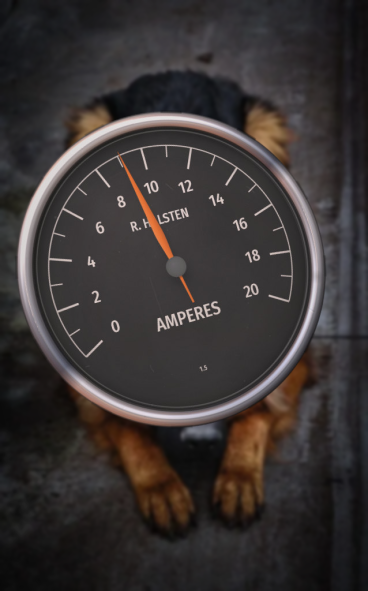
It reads 9,A
